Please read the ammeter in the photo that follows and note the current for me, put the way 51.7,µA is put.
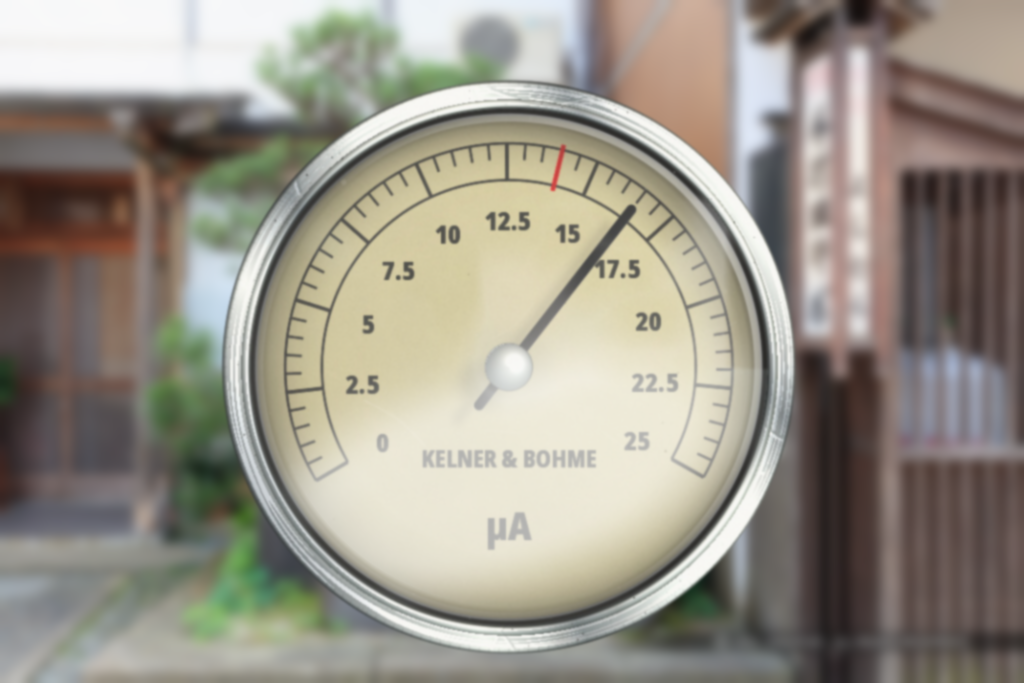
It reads 16.5,µA
